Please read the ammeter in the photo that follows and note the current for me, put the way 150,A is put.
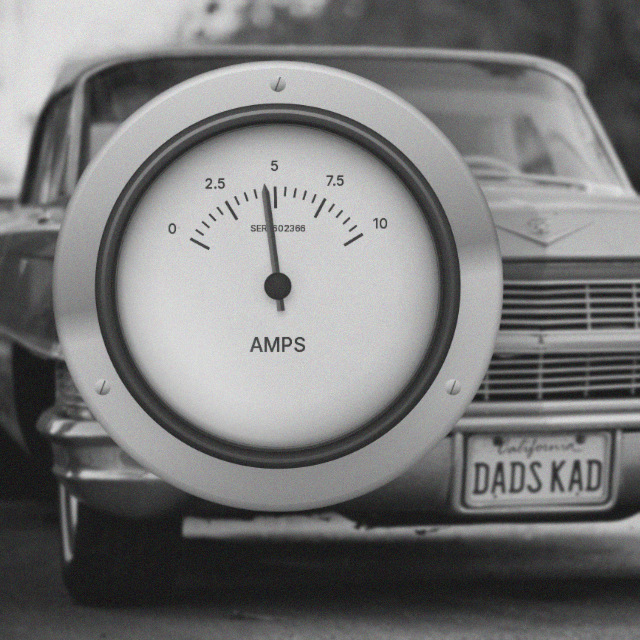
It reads 4.5,A
